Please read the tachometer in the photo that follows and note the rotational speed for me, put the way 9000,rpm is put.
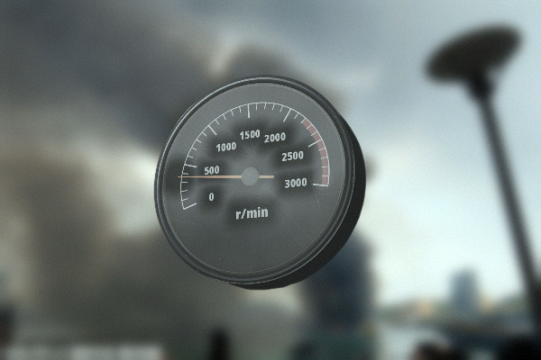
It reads 350,rpm
